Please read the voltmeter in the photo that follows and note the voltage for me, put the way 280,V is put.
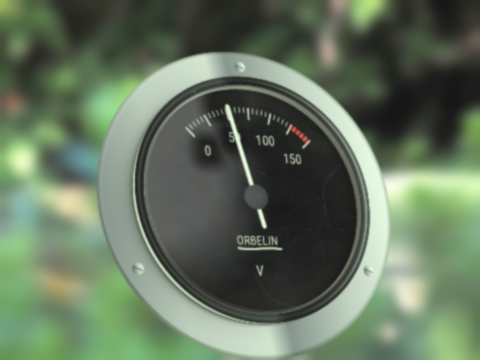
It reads 50,V
